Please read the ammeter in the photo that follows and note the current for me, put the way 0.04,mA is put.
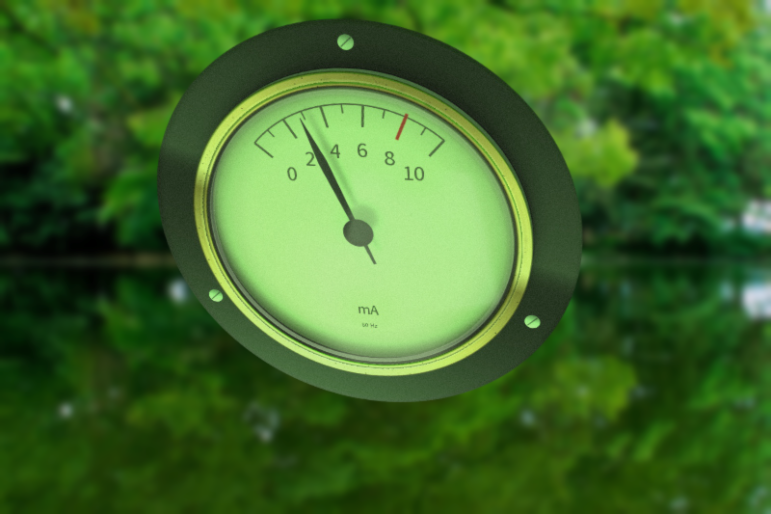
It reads 3,mA
